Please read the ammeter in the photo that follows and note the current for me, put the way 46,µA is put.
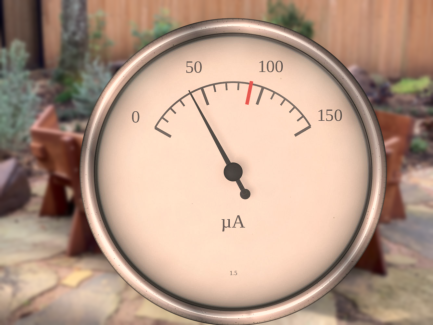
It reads 40,µA
